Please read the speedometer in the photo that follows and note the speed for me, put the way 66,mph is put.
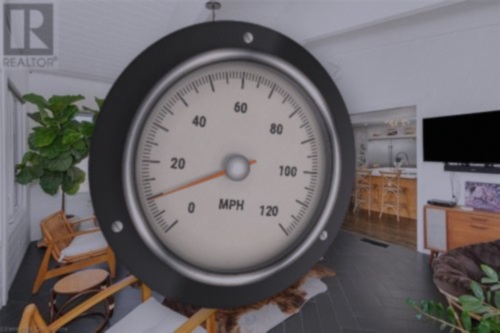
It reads 10,mph
